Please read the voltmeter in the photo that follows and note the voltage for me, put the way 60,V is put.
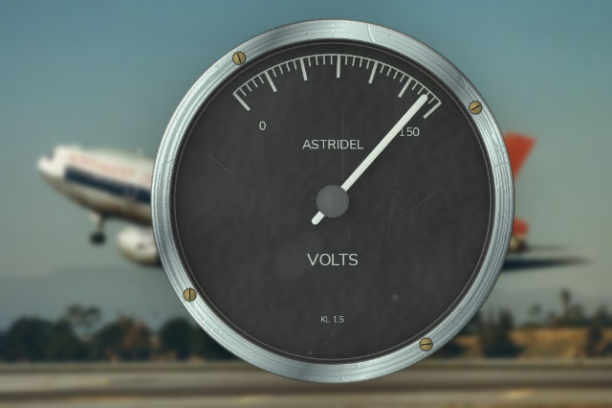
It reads 140,V
